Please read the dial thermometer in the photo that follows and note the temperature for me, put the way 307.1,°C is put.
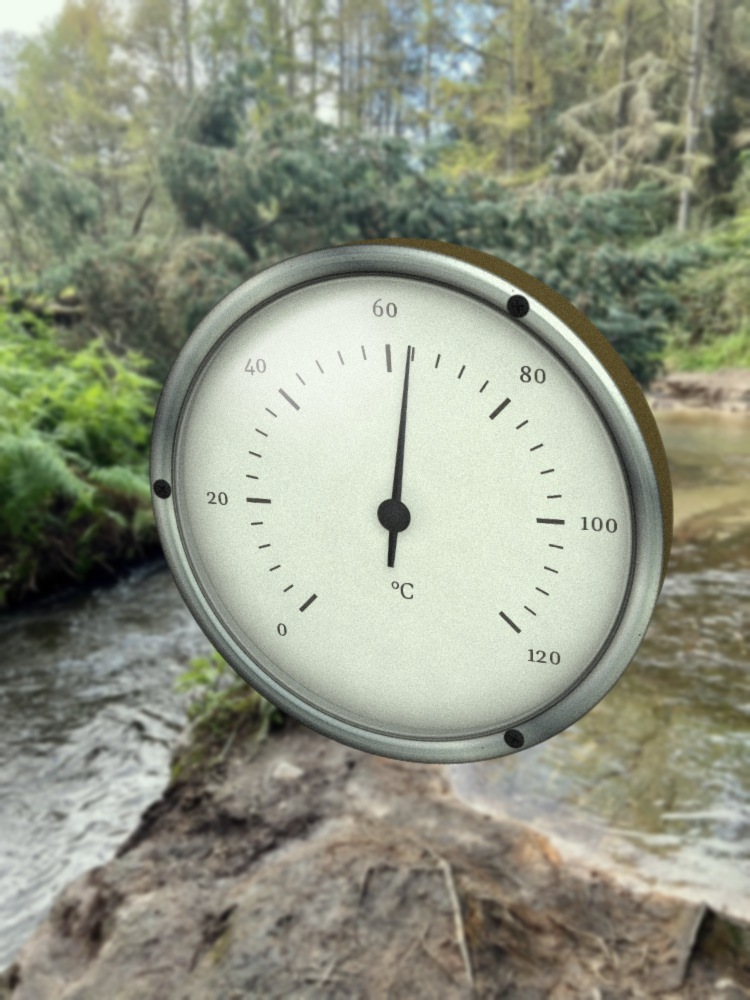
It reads 64,°C
